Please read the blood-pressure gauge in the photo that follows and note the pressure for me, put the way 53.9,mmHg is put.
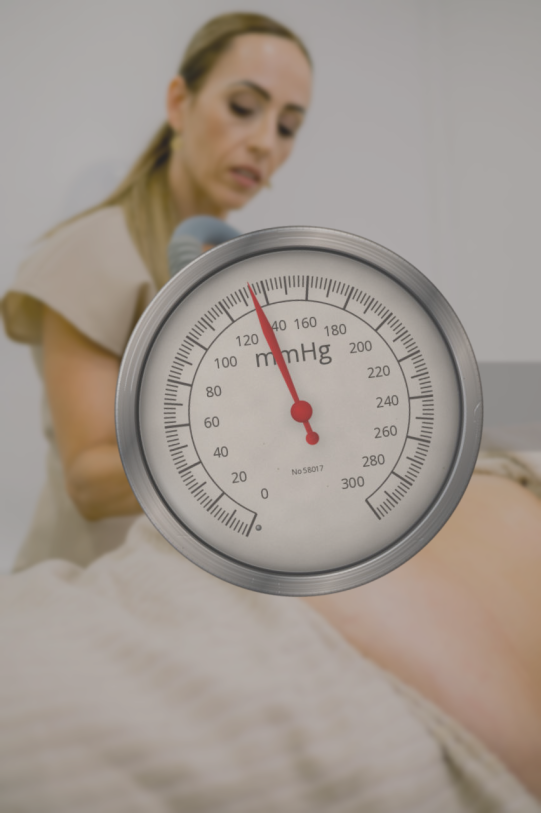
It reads 134,mmHg
